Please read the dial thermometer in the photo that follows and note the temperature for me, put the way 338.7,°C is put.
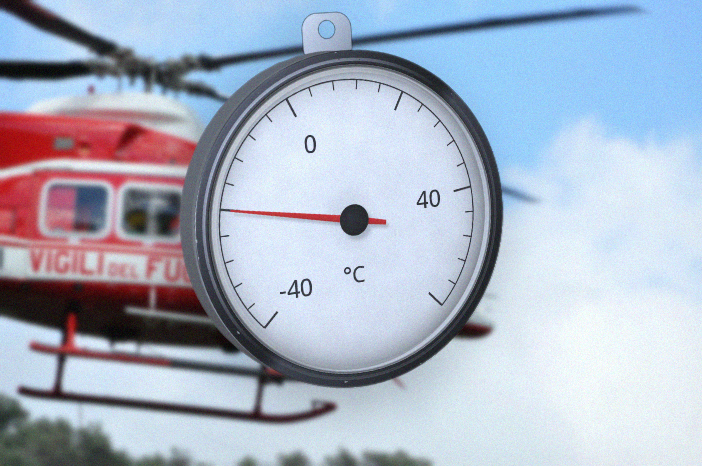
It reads -20,°C
